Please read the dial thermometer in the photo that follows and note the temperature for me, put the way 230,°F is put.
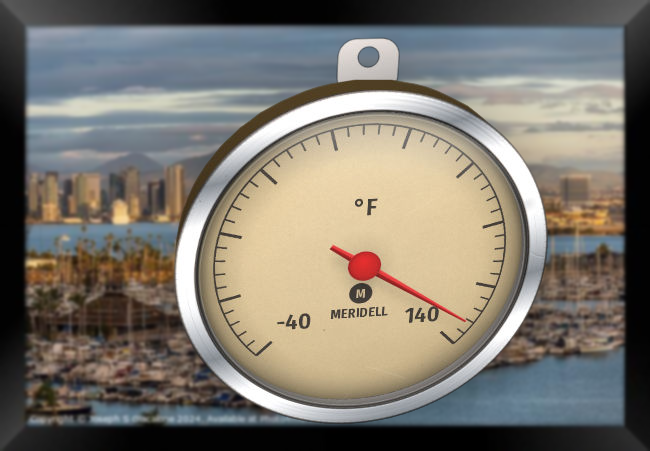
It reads 132,°F
